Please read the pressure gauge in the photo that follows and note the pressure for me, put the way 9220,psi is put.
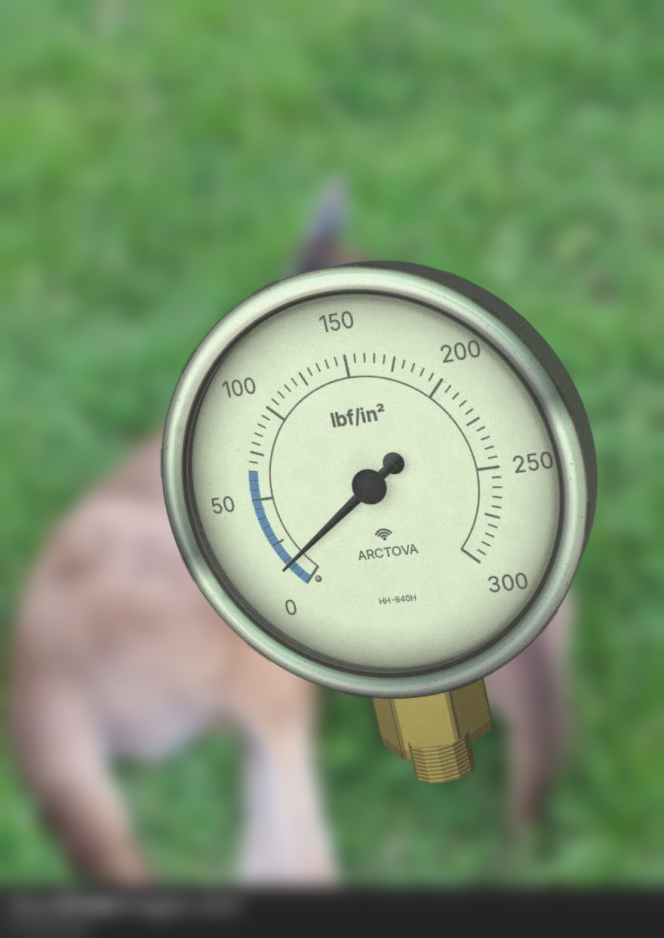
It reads 12.5,psi
